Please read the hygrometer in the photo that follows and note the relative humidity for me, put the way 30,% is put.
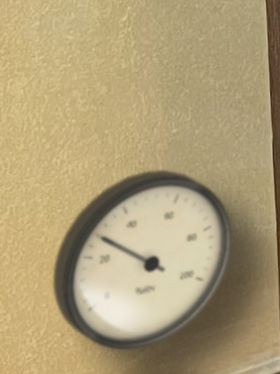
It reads 28,%
